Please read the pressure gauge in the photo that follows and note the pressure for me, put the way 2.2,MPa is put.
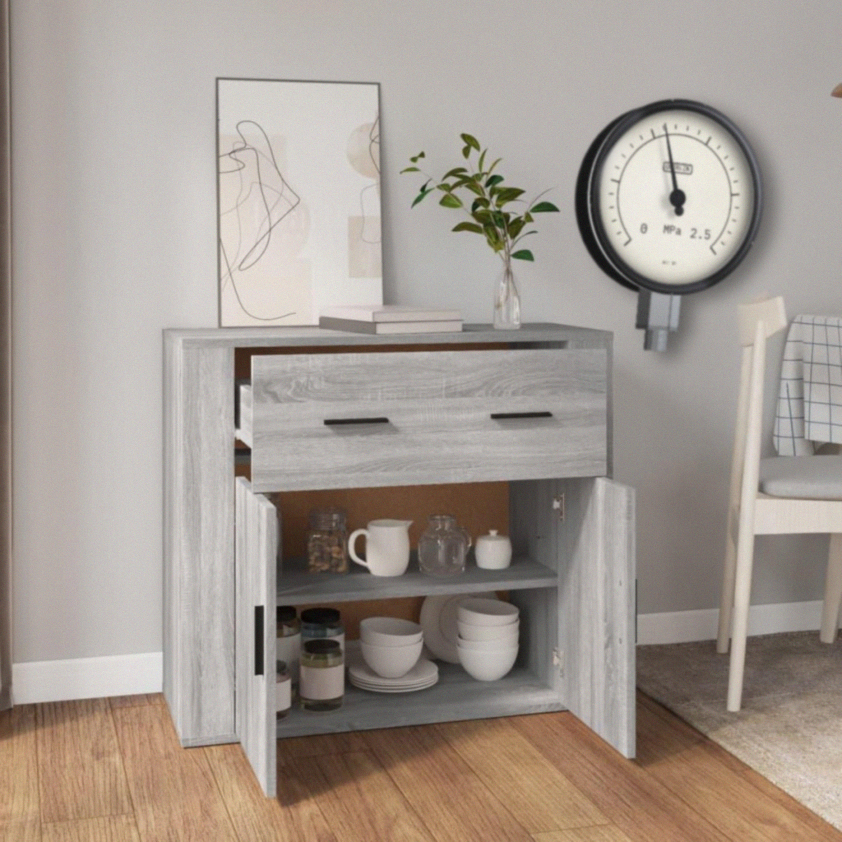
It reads 1.1,MPa
